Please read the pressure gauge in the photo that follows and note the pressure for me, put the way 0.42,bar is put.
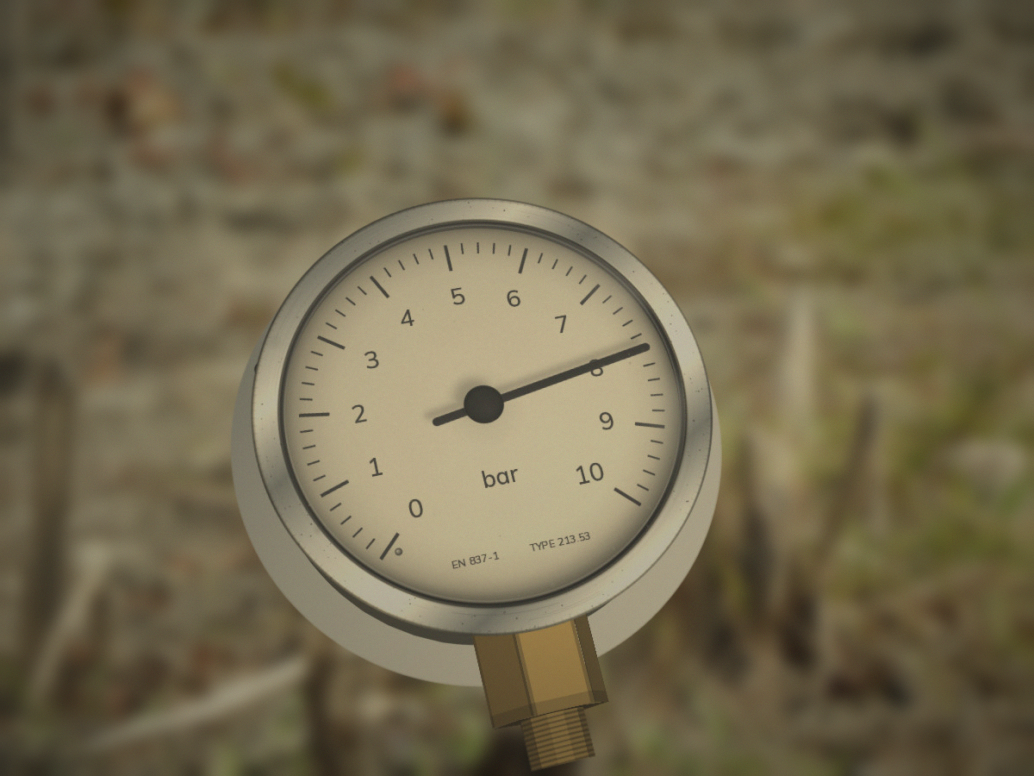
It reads 8,bar
